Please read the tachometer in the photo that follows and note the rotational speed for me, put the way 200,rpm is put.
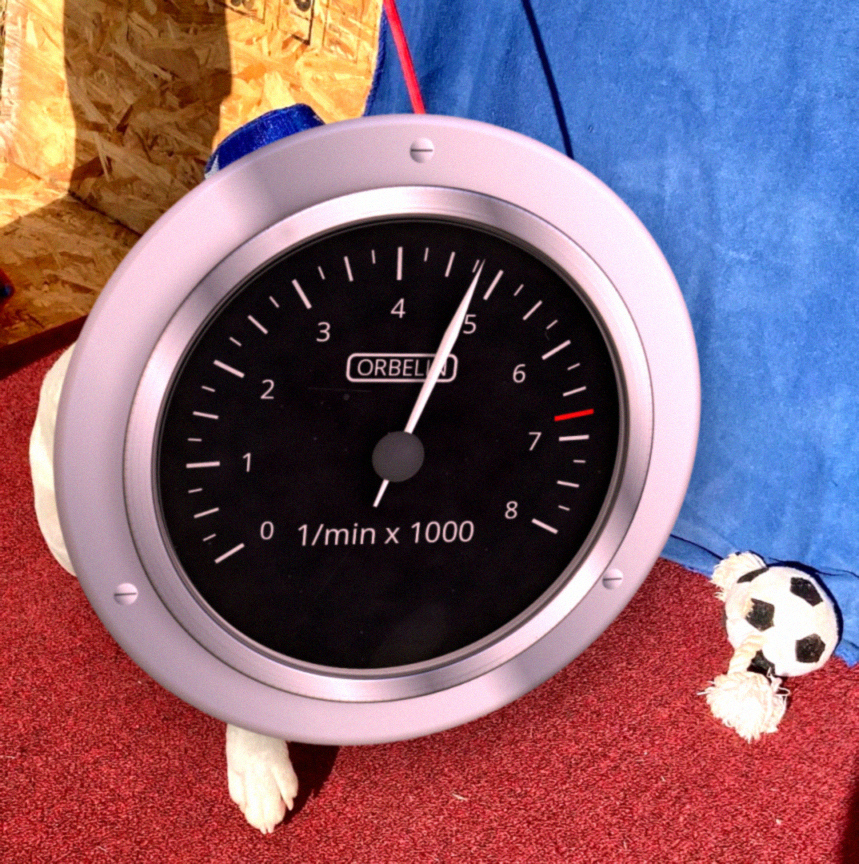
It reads 4750,rpm
